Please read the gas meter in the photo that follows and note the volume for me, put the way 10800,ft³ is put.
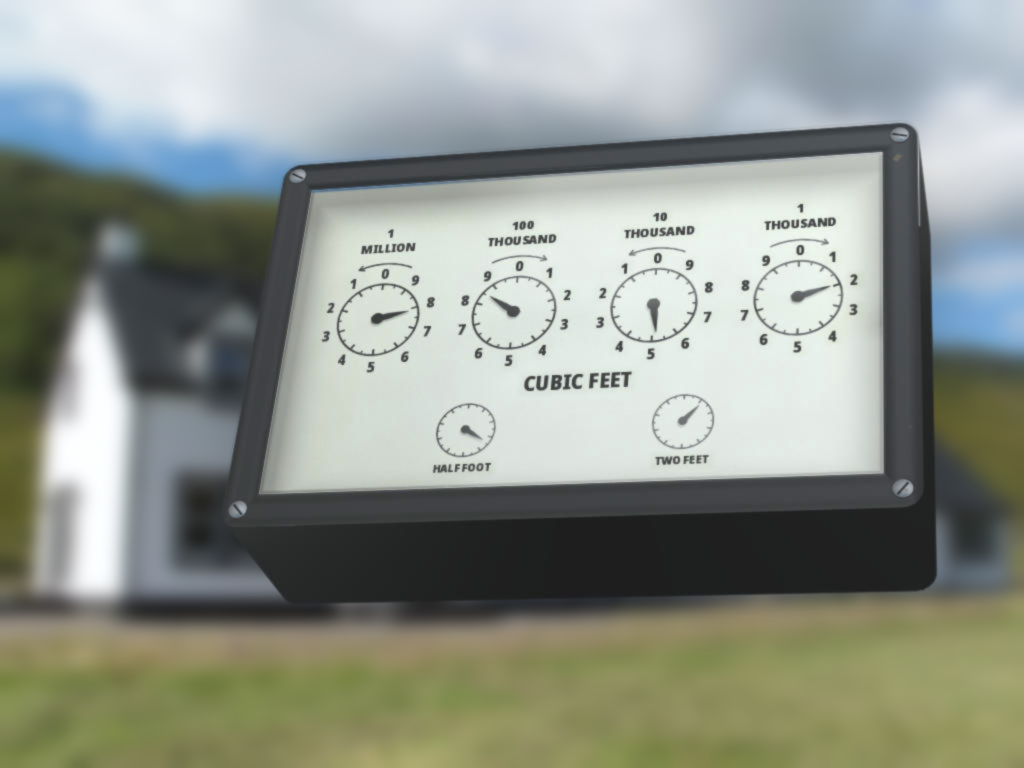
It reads 785200,ft³
